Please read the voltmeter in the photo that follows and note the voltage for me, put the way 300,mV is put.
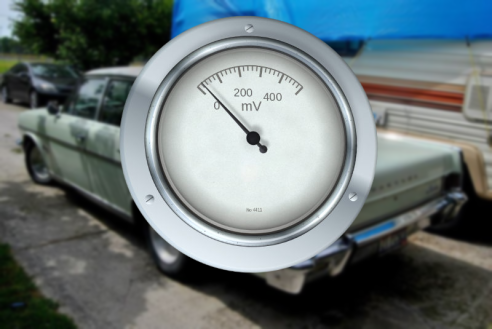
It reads 20,mV
